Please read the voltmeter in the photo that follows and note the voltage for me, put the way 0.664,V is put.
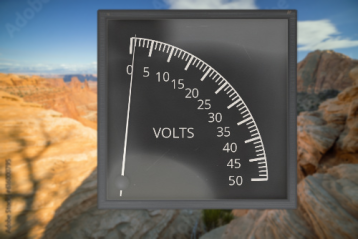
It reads 1,V
